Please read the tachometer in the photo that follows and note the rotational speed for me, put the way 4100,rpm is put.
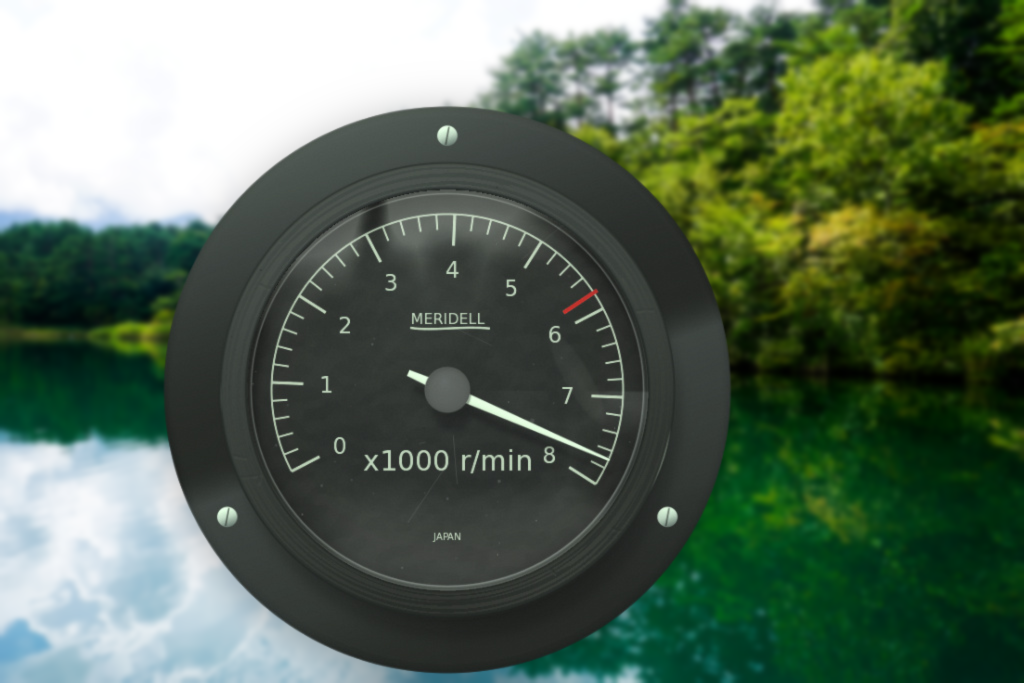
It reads 7700,rpm
